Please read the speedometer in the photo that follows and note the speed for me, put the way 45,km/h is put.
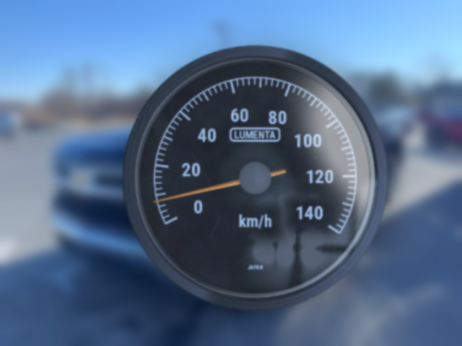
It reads 8,km/h
